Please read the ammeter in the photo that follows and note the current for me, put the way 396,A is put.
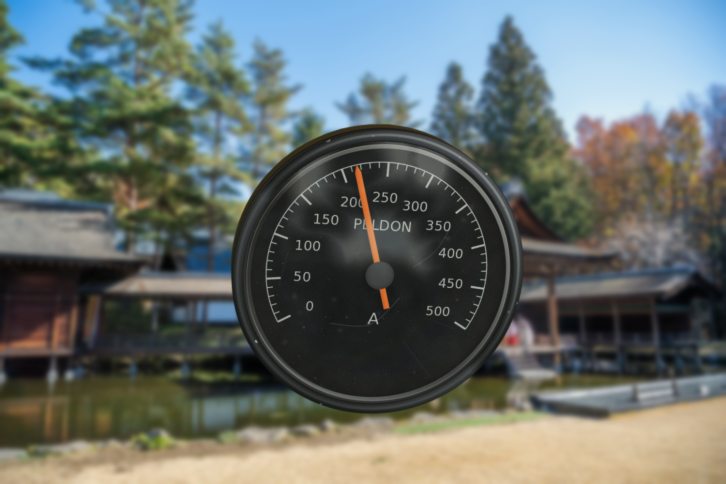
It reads 215,A
